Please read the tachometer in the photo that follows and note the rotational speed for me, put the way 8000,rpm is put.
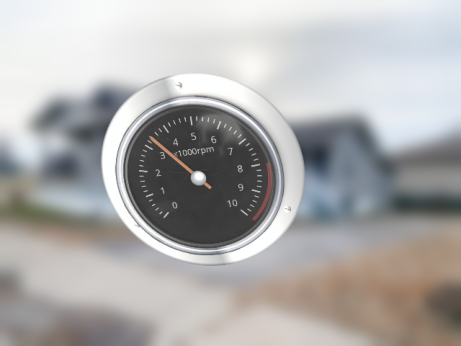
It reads 3400,rpm
